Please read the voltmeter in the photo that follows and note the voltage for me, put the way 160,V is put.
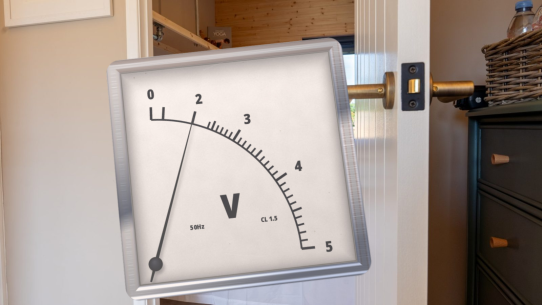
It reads 2,V
